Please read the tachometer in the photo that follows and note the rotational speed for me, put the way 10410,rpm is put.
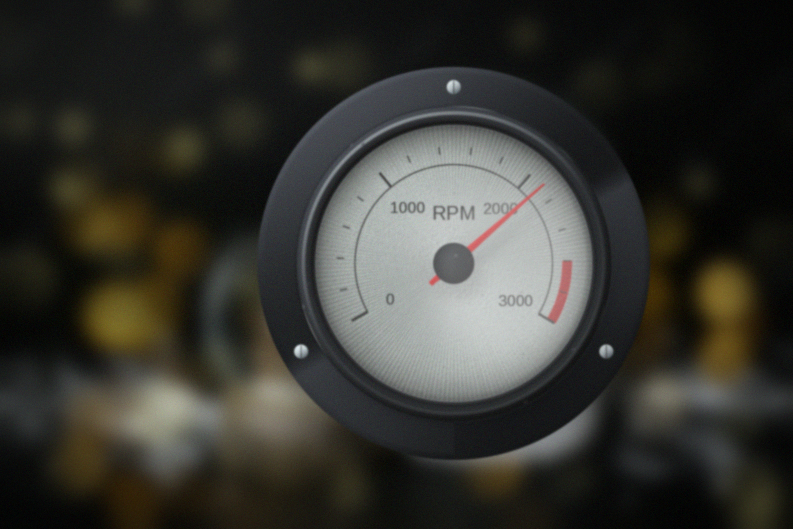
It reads 2100,rpm
